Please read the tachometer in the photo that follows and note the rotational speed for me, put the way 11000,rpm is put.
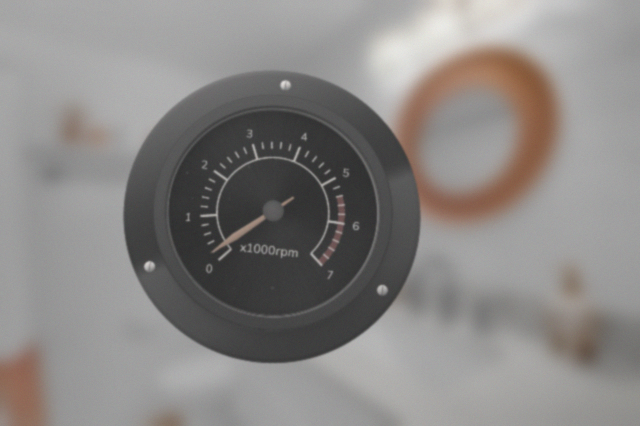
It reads 200,rpm
